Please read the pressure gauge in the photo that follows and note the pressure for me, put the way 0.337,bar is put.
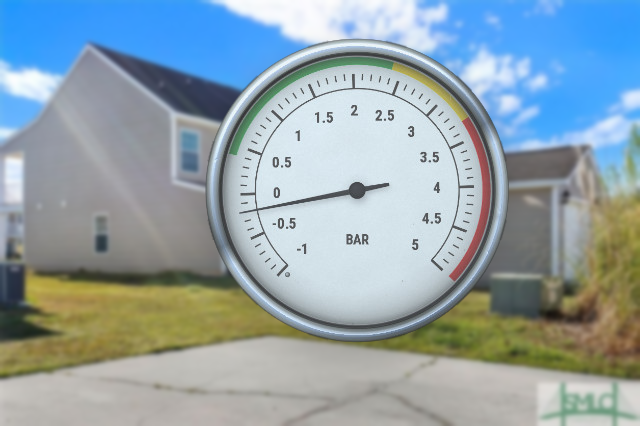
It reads -0.2,bar
